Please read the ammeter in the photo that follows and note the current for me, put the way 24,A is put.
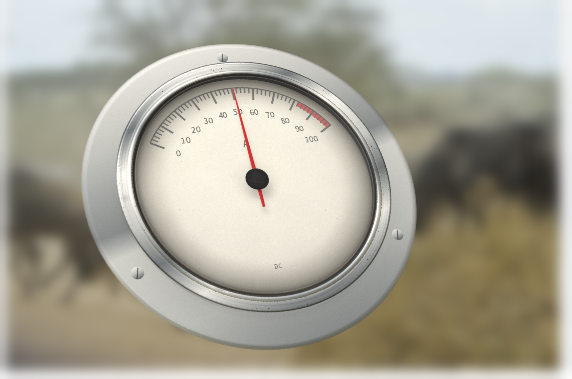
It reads 50,A
